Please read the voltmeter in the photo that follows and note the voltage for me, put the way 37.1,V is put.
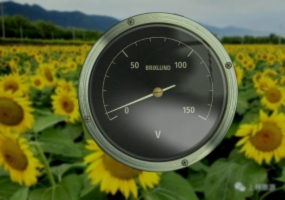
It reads 5,V
